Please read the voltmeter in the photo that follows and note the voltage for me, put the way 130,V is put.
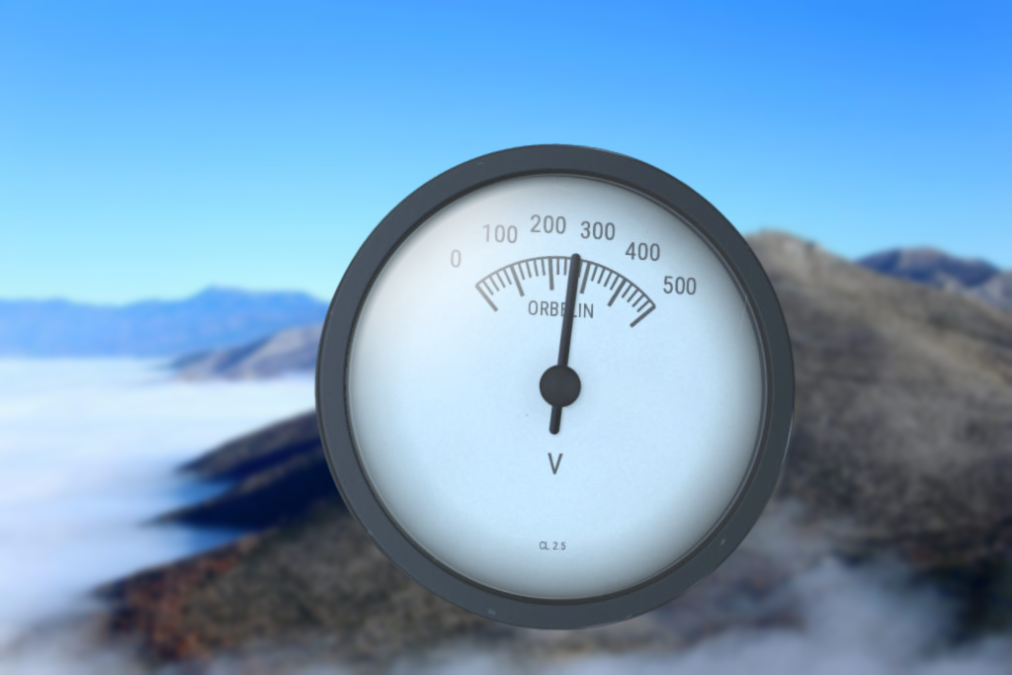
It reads 260,V
